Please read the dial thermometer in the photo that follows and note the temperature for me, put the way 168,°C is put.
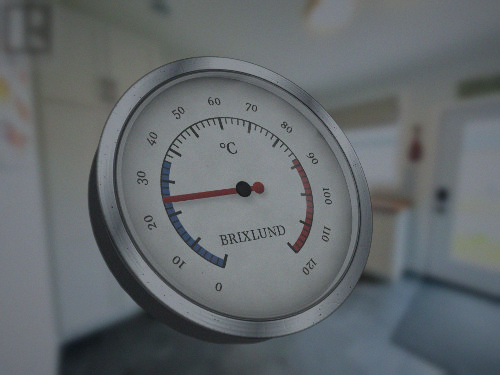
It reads 24,°C
